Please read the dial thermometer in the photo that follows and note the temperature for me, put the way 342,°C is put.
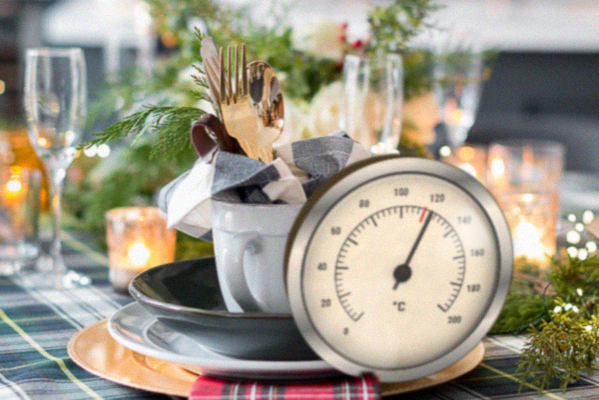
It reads 120,°C
